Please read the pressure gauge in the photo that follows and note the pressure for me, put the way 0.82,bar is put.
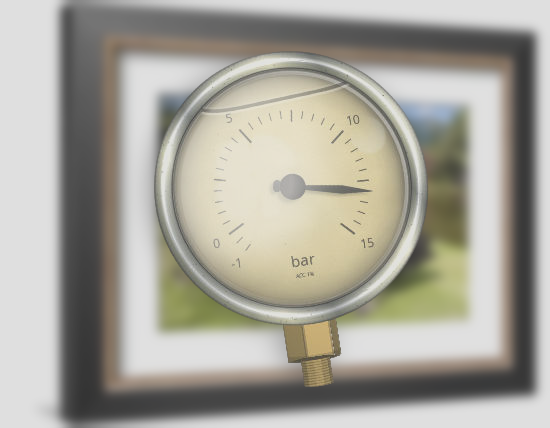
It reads 13,bar
